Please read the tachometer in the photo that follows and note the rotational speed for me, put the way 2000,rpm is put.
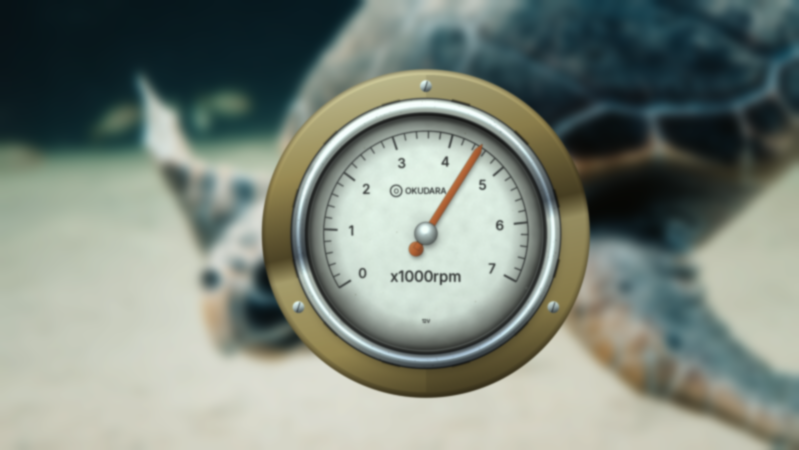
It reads 4500,rpm
